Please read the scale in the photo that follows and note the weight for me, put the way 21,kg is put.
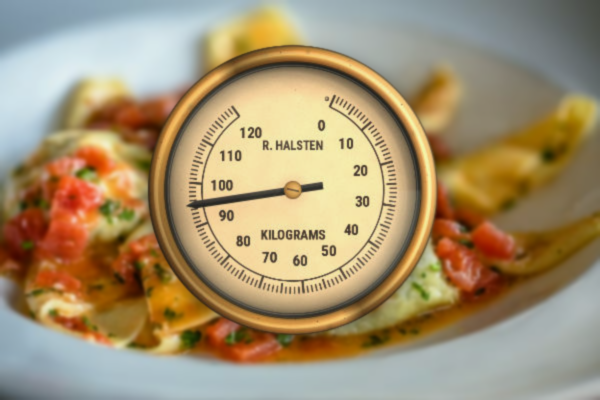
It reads 95,kg
